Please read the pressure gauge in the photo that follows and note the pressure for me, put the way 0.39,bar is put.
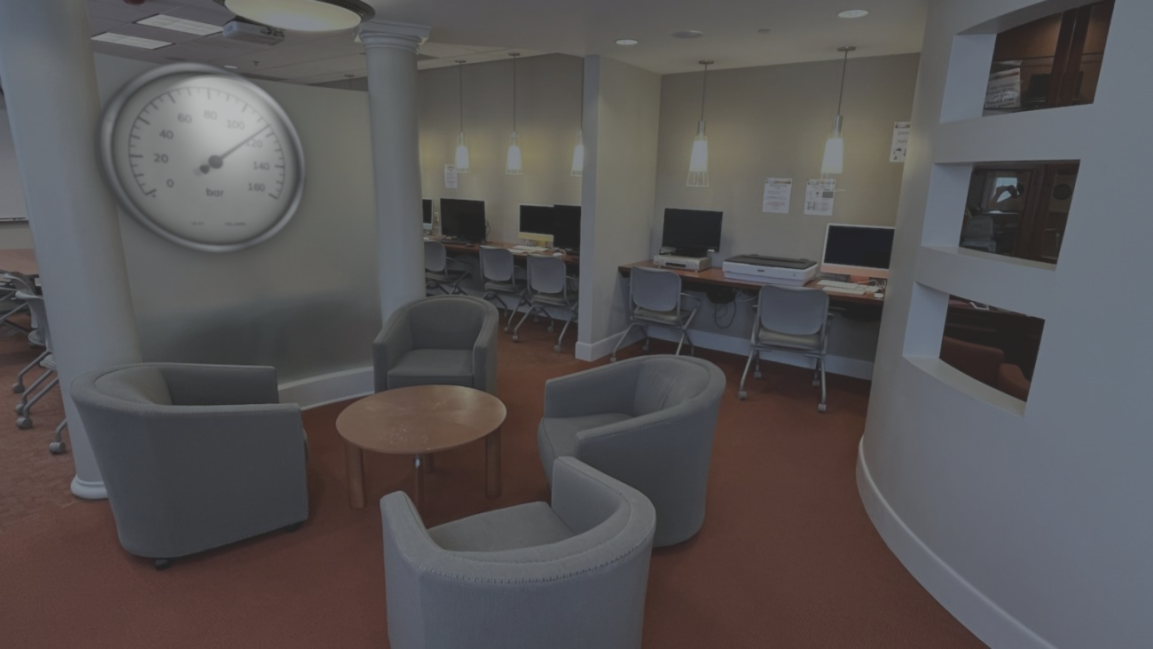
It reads 115,bar
